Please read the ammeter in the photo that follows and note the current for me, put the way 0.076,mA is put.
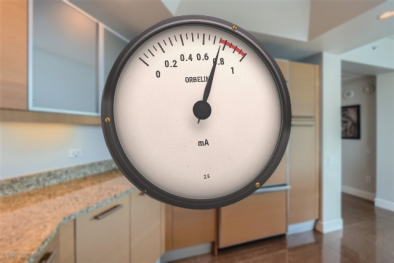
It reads 0.75,mA
